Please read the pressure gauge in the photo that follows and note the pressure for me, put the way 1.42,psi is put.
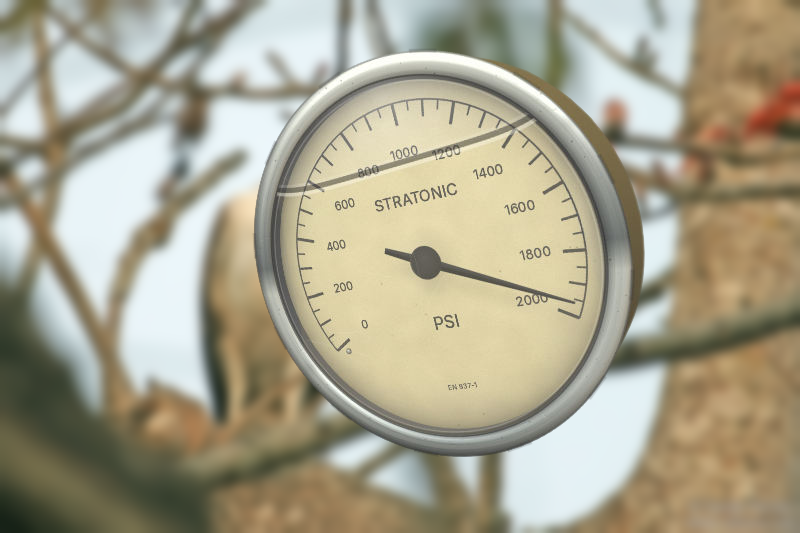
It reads 1950,psi
